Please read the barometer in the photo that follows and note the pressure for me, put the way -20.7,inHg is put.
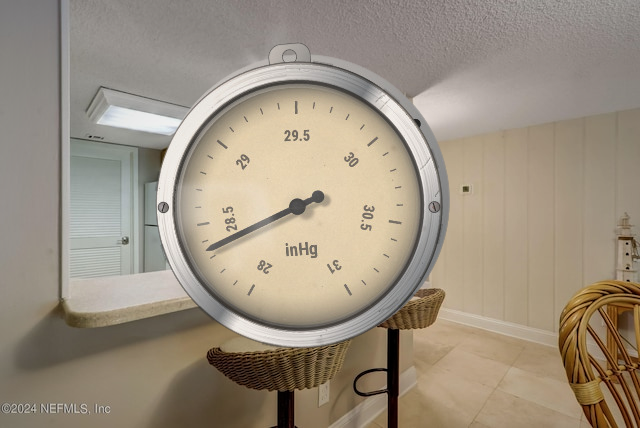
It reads 28.35,inHg
